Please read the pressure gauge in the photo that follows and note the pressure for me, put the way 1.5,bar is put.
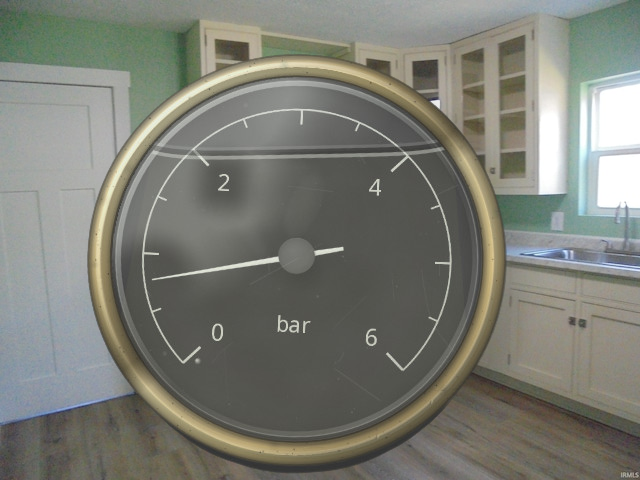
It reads 0.75,bar
